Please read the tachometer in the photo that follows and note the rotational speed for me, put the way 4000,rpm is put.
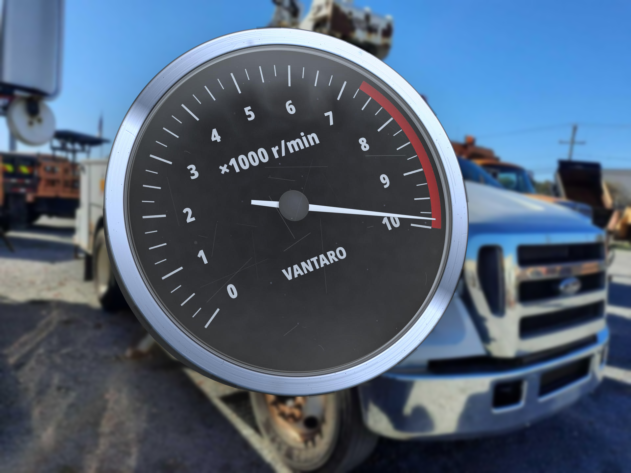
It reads 9875,rpm
